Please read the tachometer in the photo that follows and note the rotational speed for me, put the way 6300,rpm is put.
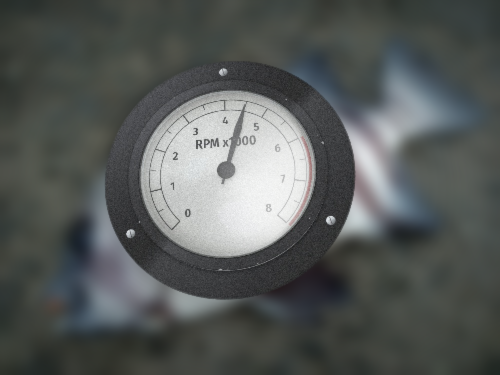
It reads 4500,rpm
